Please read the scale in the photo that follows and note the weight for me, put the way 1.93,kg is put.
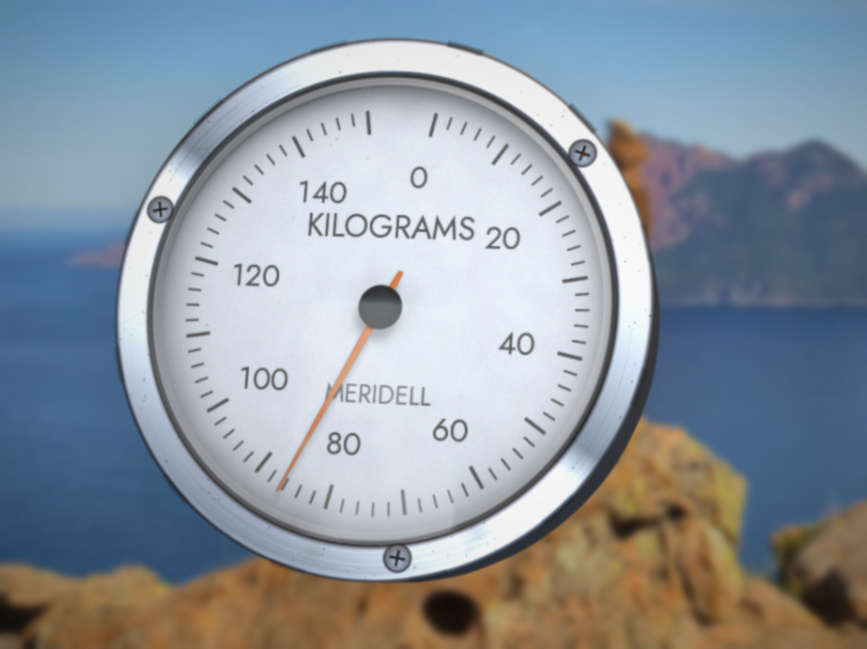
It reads 86,kg
